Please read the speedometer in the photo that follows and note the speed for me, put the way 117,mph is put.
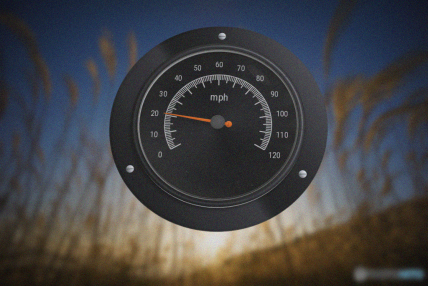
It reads 20,mph
